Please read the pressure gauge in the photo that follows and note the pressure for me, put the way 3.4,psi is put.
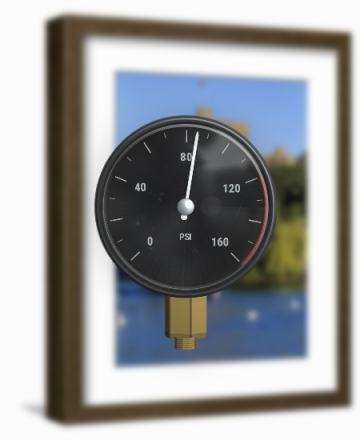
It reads 85,psi
